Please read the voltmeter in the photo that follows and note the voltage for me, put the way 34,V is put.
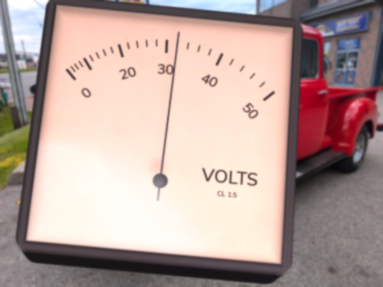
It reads 32,V
